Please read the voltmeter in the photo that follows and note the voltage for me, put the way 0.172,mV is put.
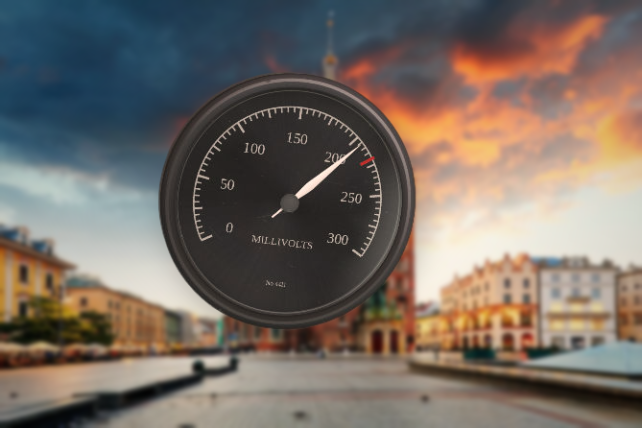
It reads 205,mV
